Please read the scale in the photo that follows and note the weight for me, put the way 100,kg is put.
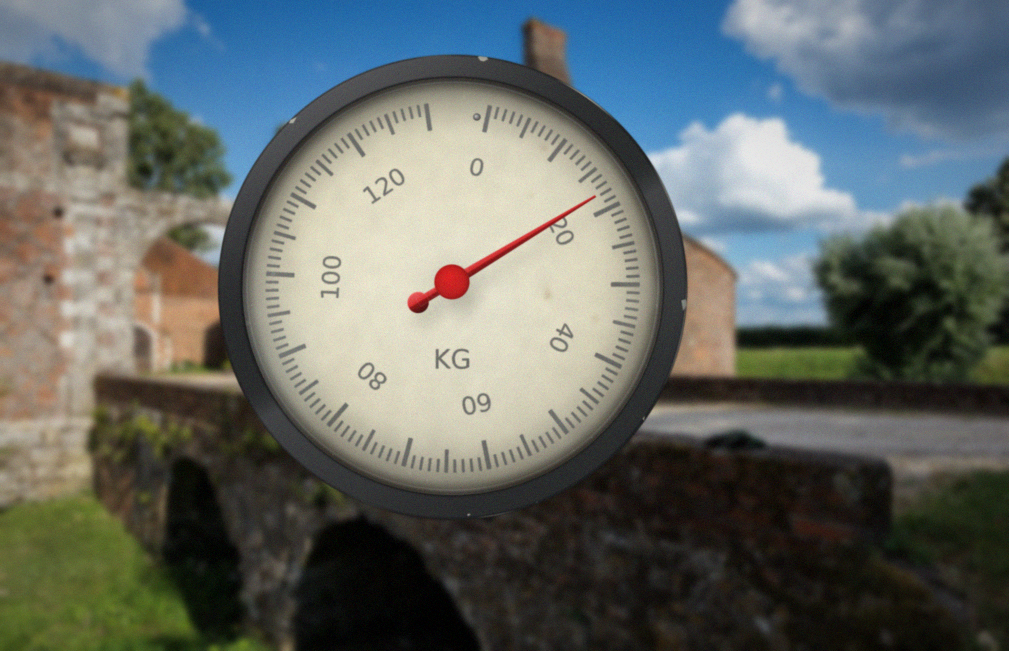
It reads 18,kg
